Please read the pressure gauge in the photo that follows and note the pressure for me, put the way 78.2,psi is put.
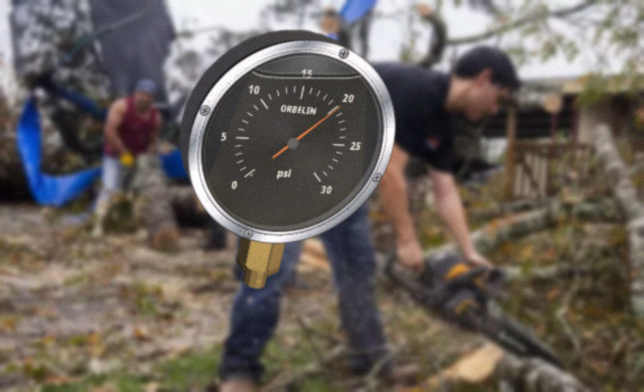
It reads 20,psi
